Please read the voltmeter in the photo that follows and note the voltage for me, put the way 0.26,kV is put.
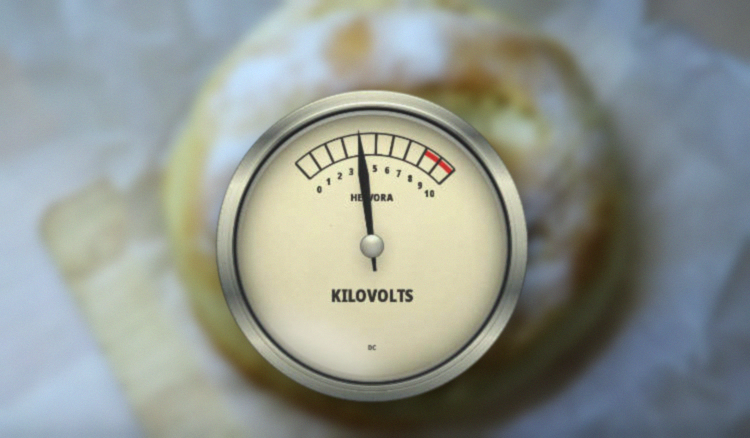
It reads 4,kV
